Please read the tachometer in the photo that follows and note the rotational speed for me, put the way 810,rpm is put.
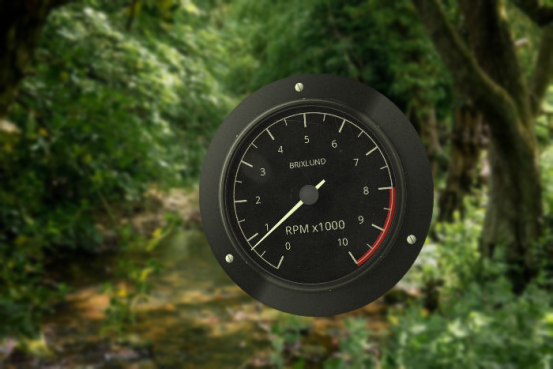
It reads 750,rpm
